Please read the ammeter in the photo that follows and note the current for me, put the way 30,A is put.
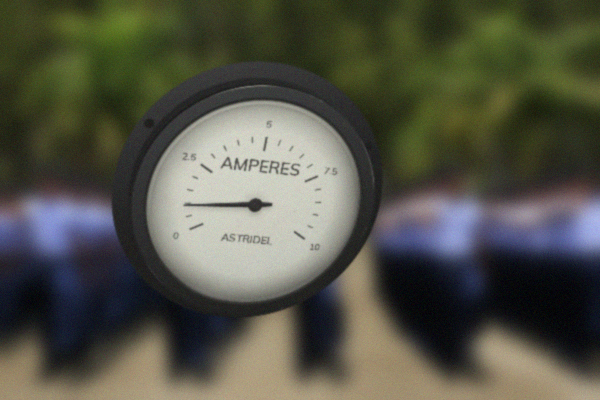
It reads 1,A
